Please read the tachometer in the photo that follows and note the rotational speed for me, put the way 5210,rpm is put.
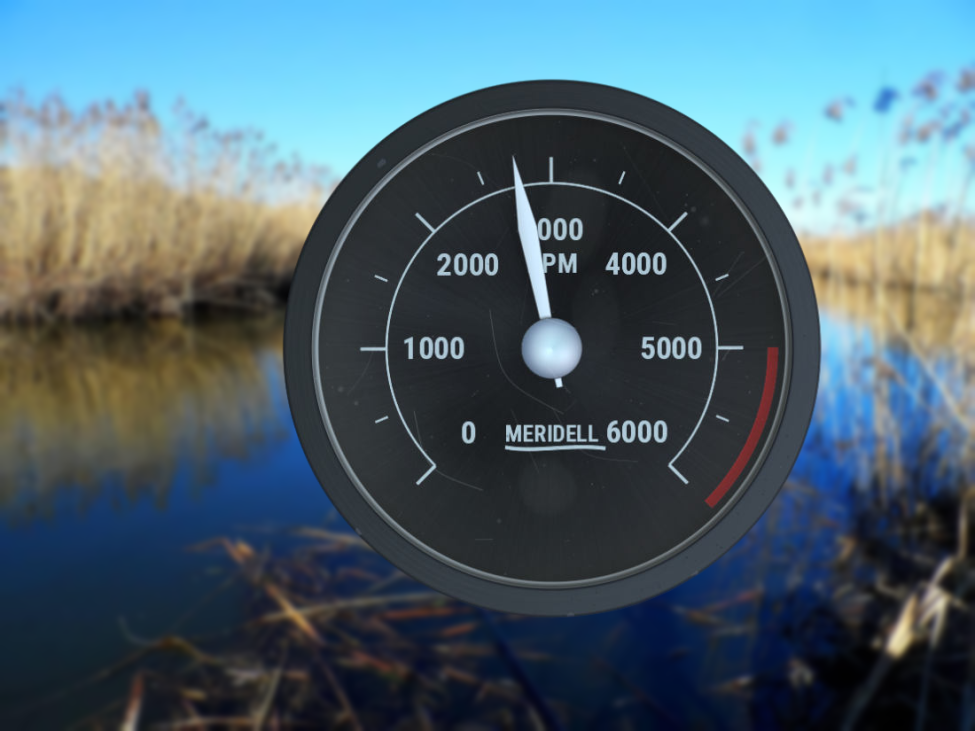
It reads 2750,rpm
